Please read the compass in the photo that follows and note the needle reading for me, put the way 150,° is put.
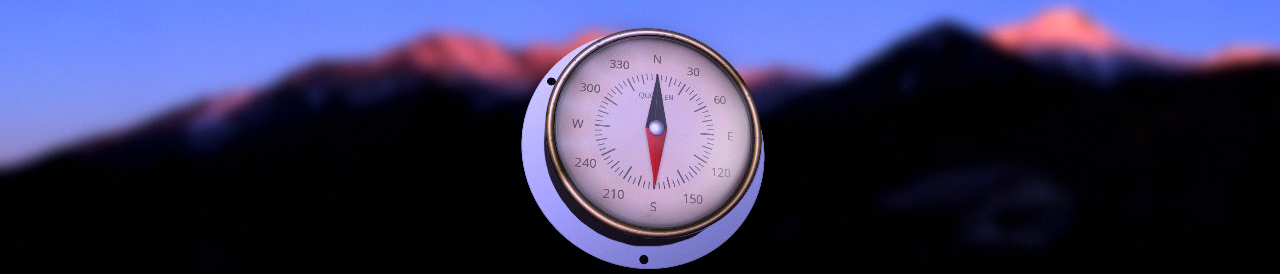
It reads 180,°
